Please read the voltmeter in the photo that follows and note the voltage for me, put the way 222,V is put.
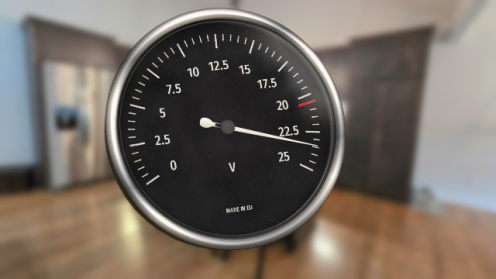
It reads 23.5,V
